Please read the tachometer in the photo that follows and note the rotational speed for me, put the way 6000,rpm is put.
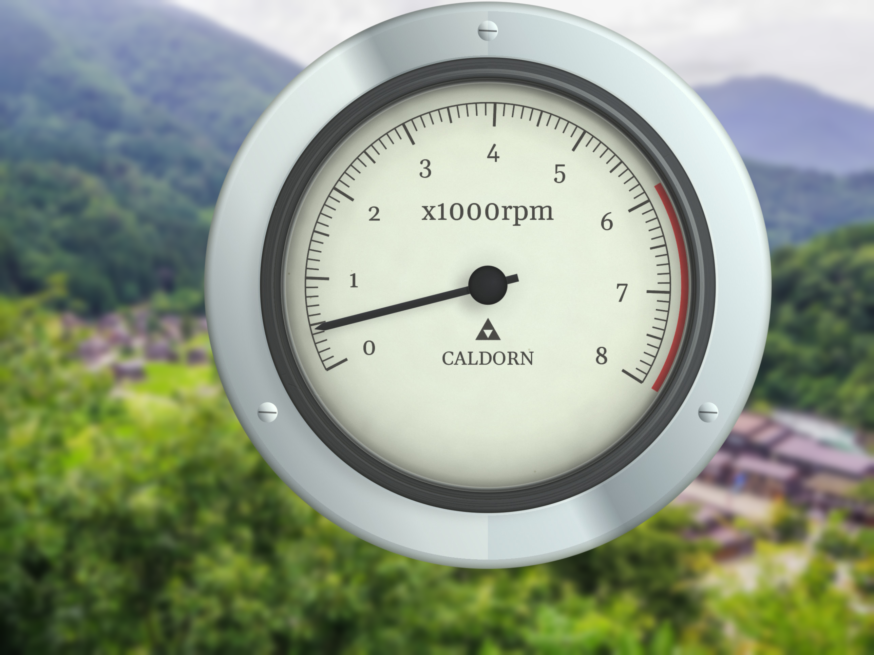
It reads 450,rpm
